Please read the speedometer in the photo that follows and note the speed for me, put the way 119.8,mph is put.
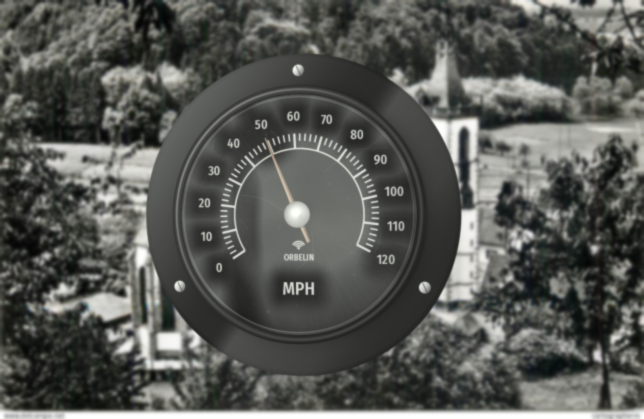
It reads 50,mph
